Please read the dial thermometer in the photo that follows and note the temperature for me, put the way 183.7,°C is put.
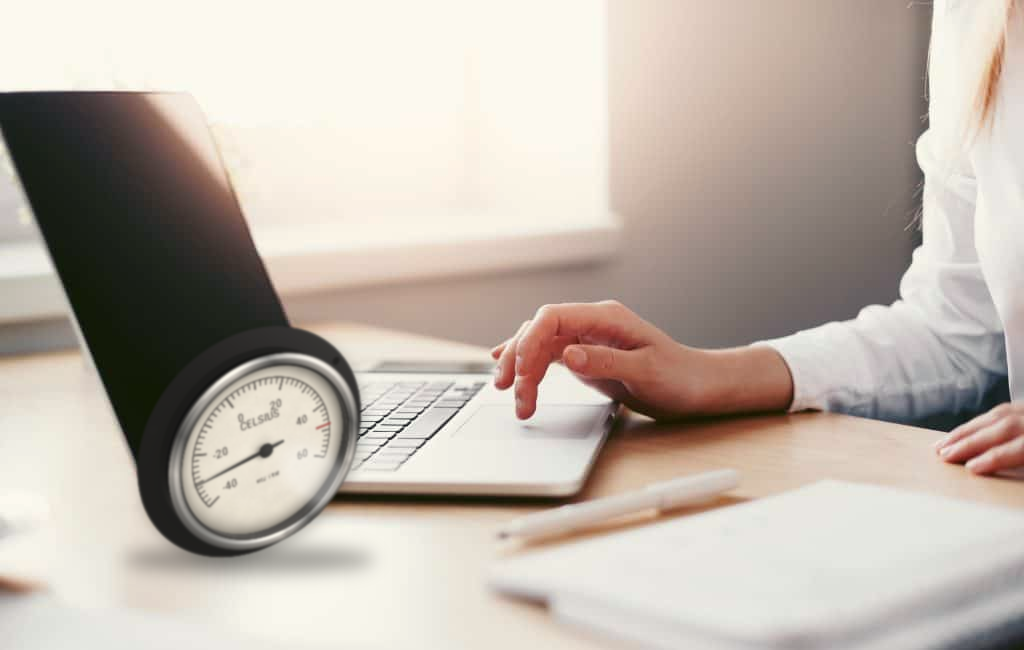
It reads -30,°C
